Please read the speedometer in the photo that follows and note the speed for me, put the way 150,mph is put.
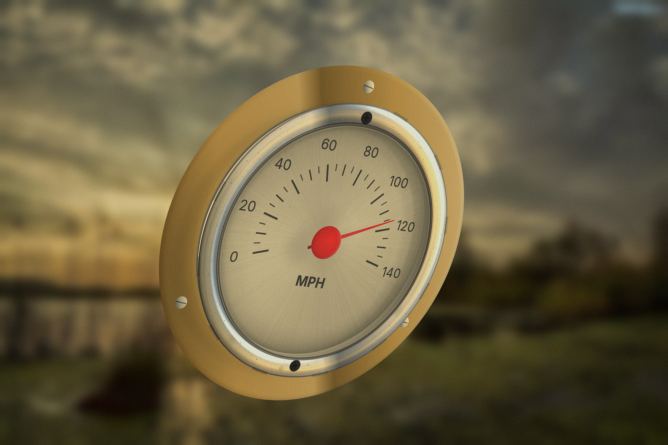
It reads 115,mph
